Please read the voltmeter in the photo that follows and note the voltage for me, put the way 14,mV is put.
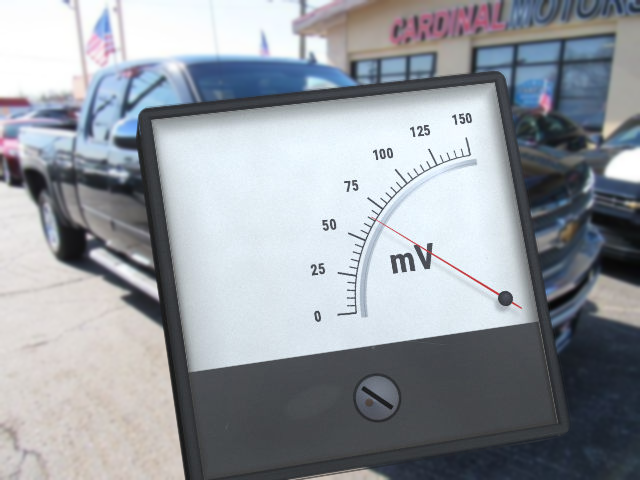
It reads 65,mV
